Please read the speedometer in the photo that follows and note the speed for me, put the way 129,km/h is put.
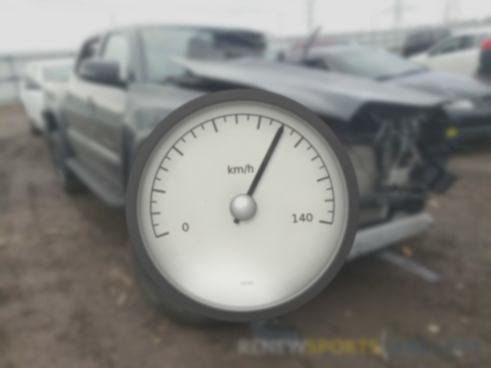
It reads 90,km/h
